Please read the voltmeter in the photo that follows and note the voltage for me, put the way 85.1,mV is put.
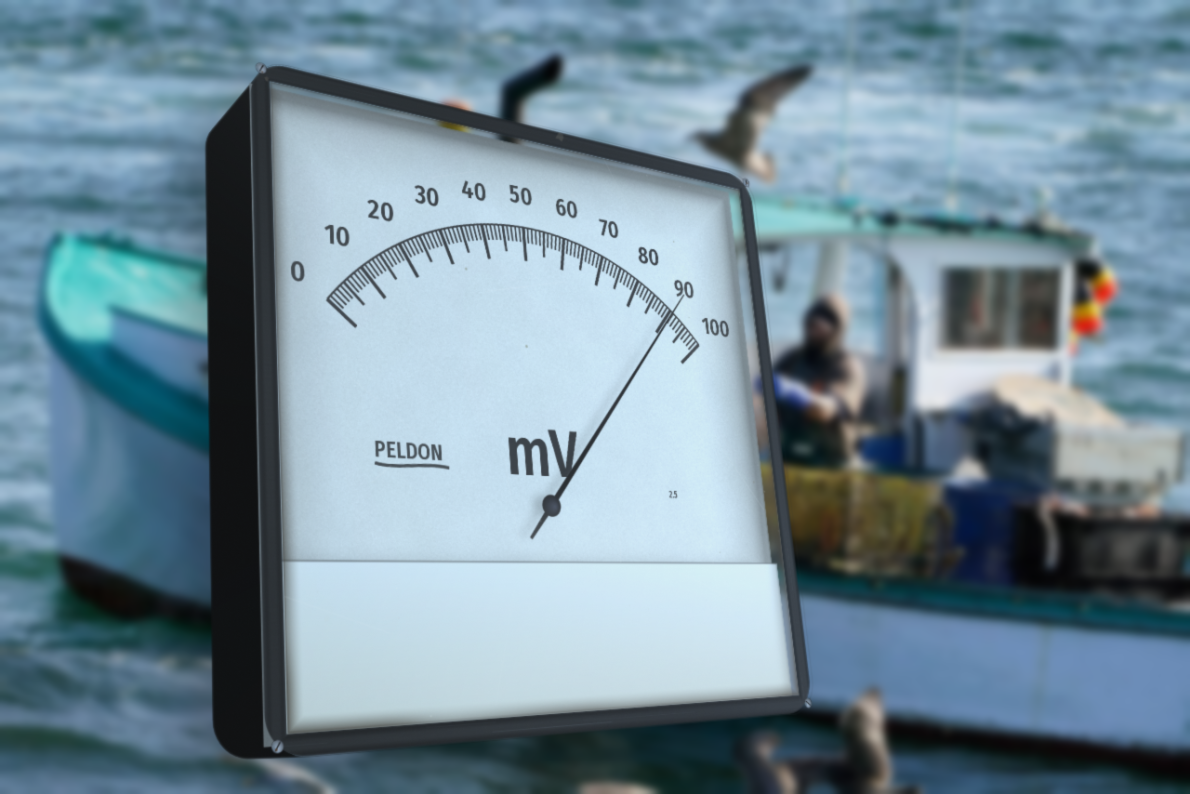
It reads 90,mV
